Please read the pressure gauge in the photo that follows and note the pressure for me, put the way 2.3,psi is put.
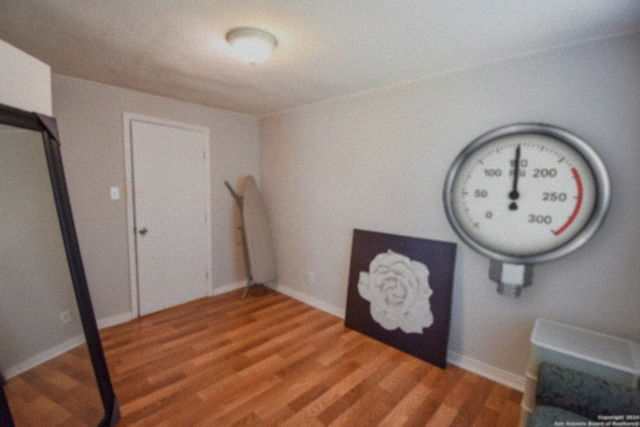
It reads 150,psi
